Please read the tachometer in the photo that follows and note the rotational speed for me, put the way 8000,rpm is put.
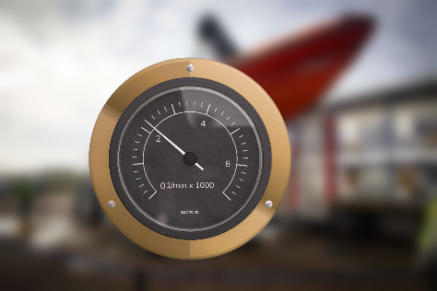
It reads 2200,rpm
